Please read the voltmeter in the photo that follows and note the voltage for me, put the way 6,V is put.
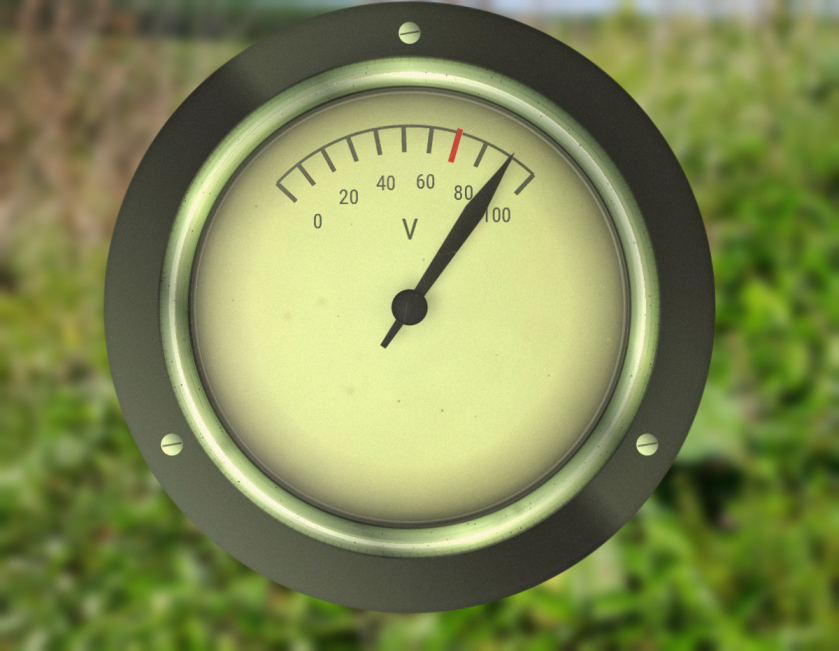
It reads 90,V
